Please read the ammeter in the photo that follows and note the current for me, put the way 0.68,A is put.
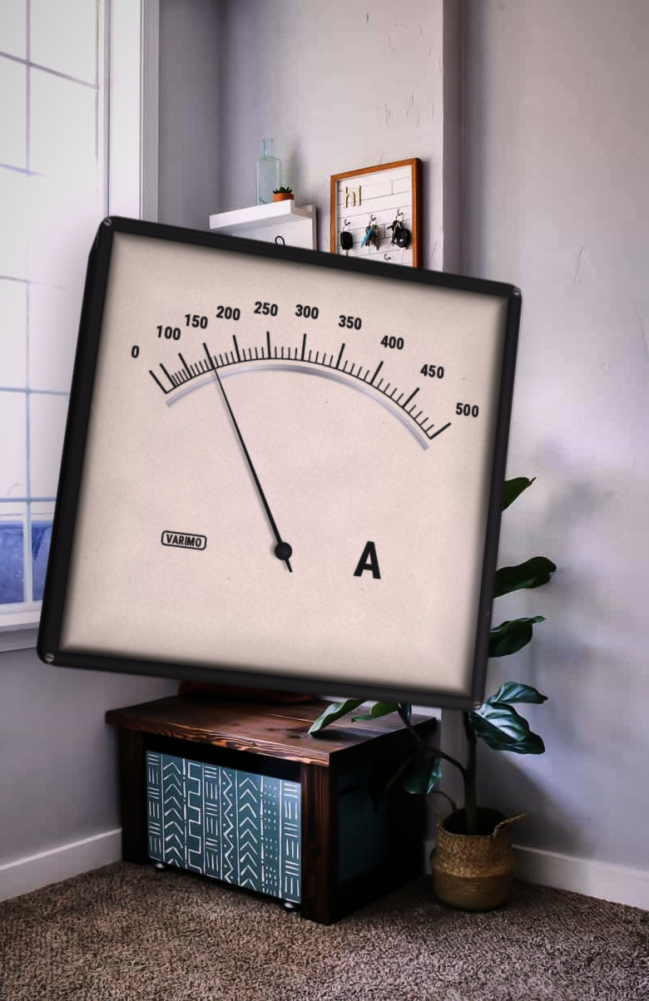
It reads 150,A
